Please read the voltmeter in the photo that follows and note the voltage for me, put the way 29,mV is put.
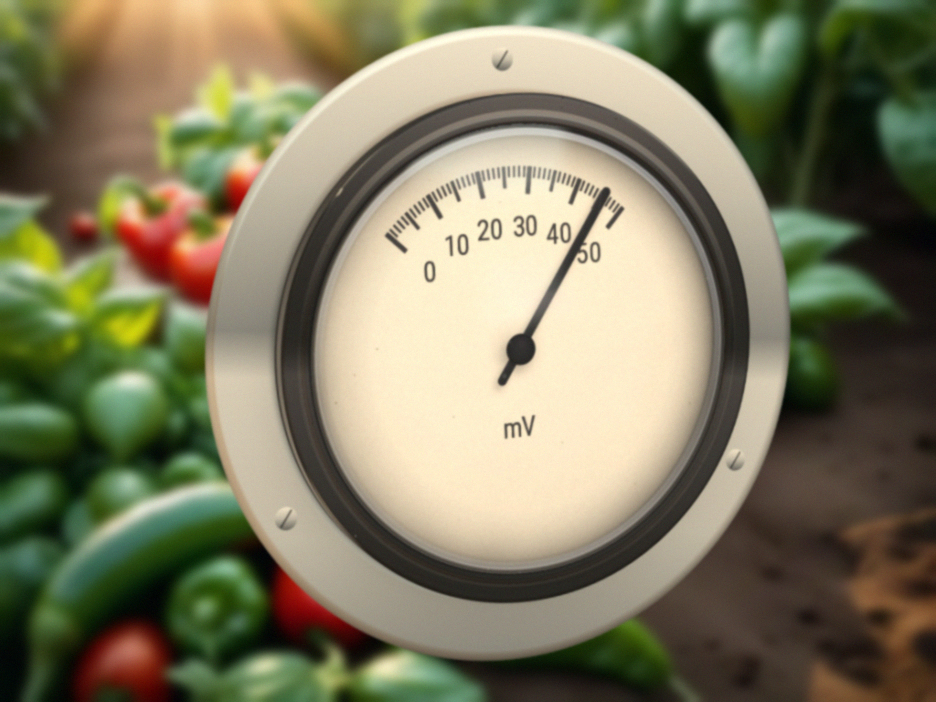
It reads 45,mV
